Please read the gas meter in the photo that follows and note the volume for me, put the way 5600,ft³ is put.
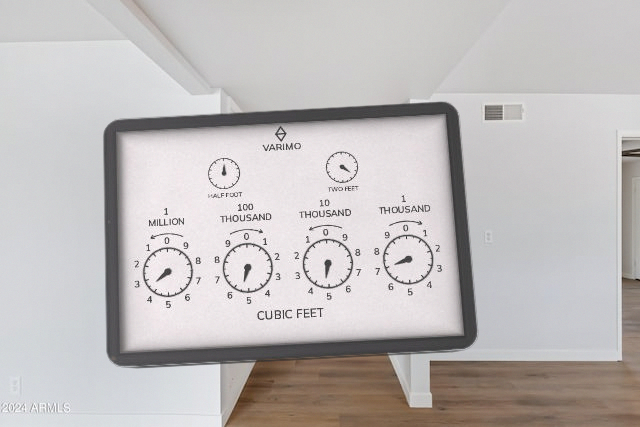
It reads 354700,ft³
